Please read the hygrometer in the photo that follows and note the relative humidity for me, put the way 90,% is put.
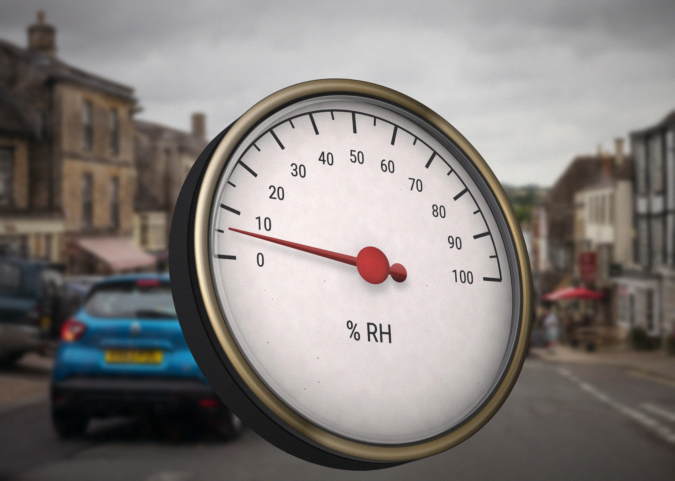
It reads 5,%
